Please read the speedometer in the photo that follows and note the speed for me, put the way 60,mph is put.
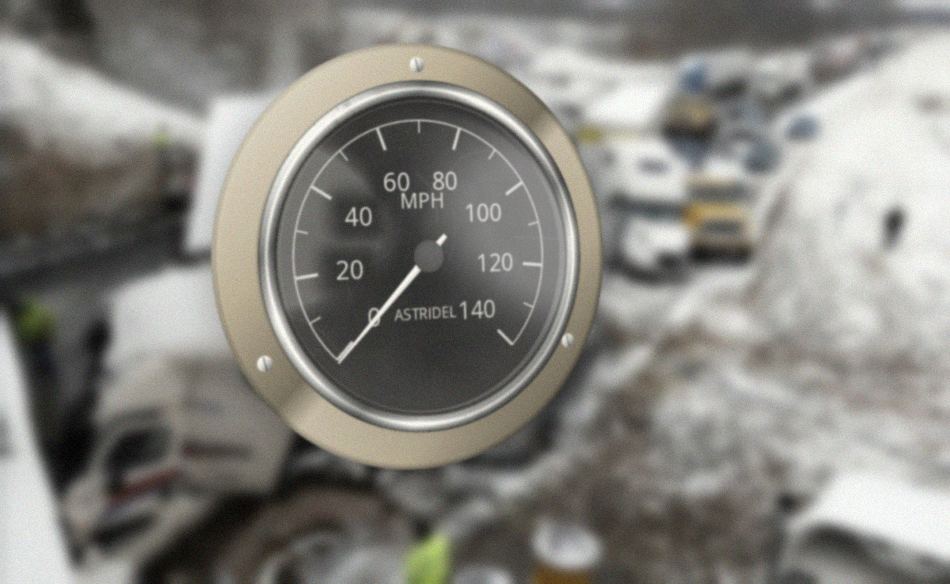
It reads 0,mph
